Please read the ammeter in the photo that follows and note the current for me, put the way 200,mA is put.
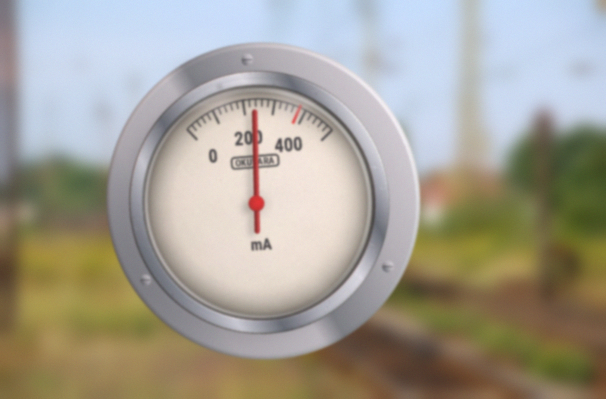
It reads 240,mA
